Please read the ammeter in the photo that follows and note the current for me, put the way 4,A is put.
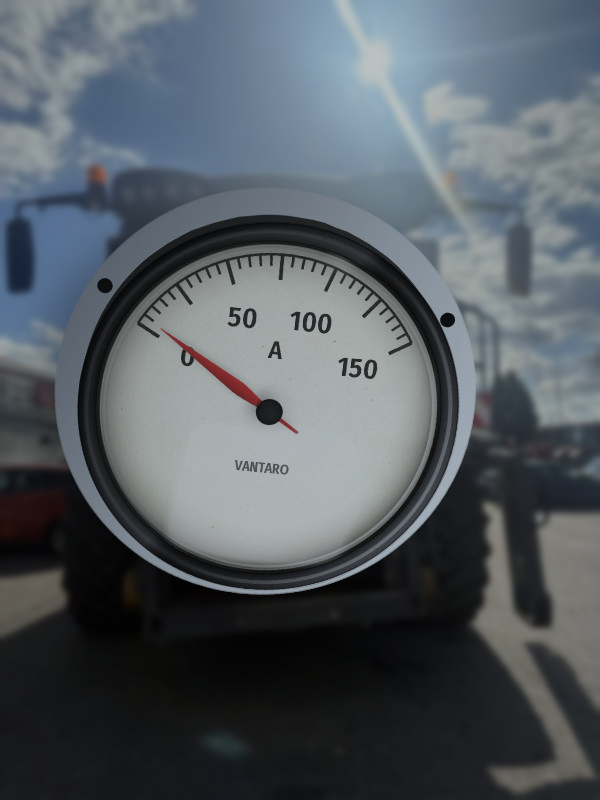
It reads 5,A
